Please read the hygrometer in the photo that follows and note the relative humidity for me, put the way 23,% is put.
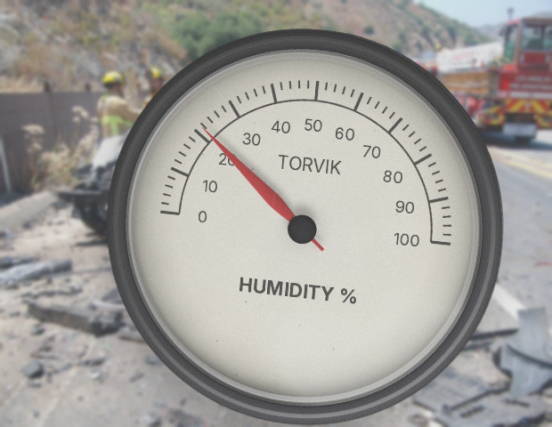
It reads 22,%
